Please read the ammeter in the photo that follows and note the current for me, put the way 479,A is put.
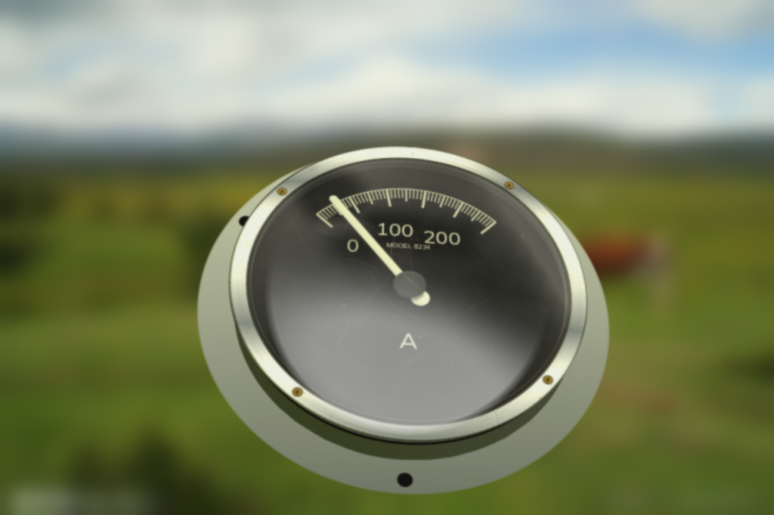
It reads 25,A
